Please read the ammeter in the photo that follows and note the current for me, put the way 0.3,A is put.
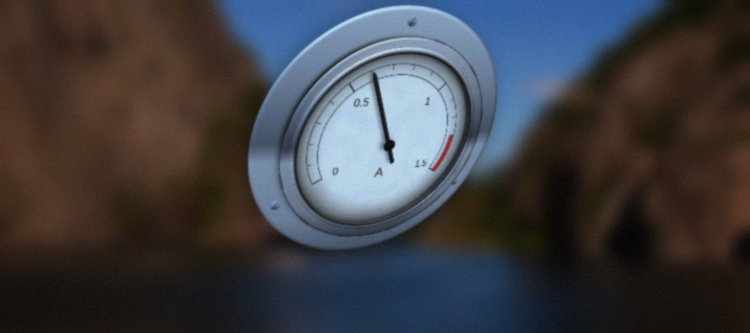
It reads 0.6,A
